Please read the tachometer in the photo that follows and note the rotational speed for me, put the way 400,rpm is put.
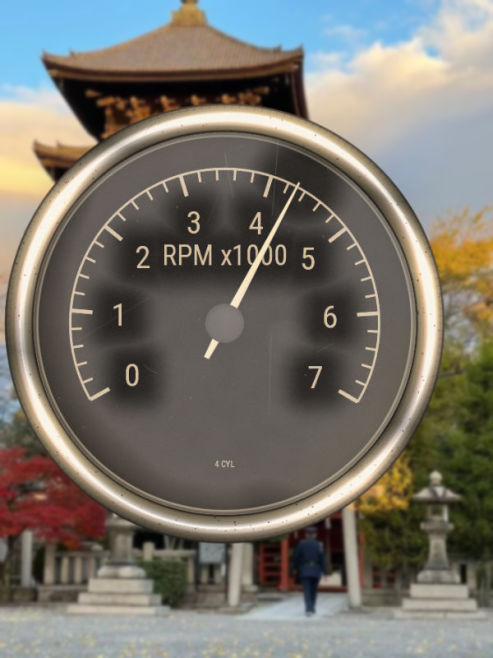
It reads 4300,rpm
